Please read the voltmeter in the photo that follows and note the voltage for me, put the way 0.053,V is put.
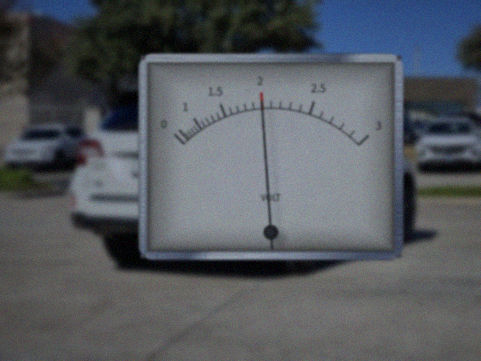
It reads 2,V
